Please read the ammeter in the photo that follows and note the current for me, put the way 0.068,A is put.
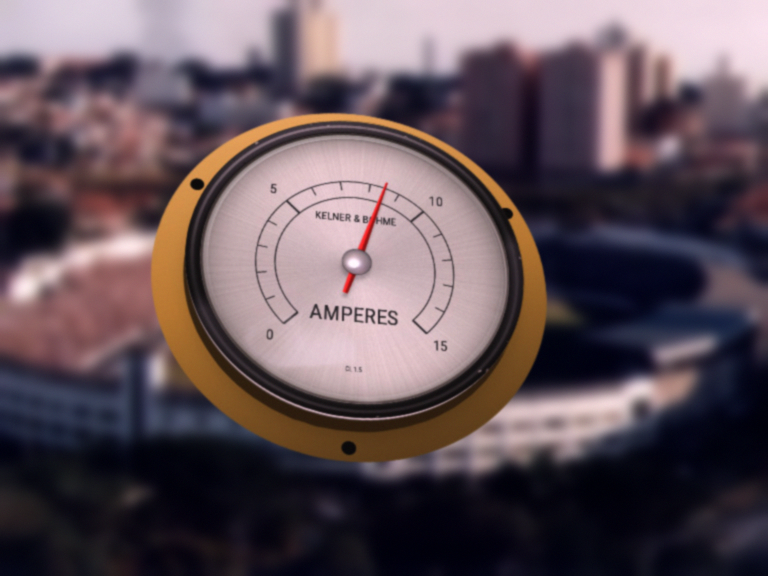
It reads 8.5,A
